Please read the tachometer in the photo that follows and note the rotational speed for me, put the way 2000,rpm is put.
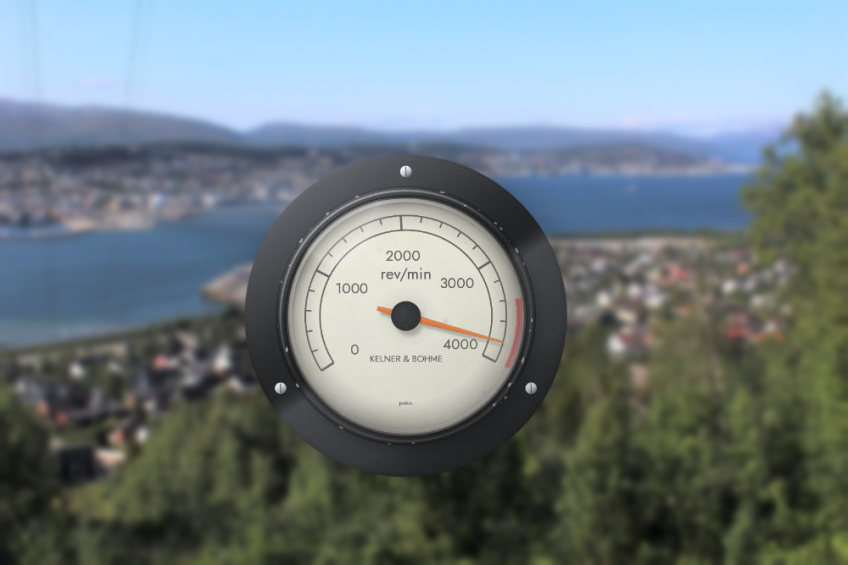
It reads 3800,rpm
